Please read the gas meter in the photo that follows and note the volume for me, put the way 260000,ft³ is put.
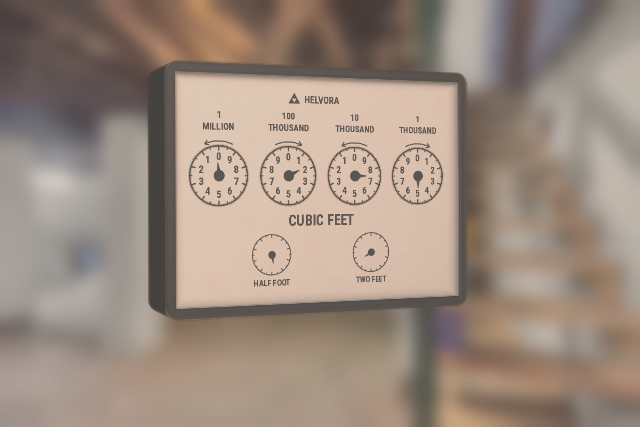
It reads 17500,ft³
